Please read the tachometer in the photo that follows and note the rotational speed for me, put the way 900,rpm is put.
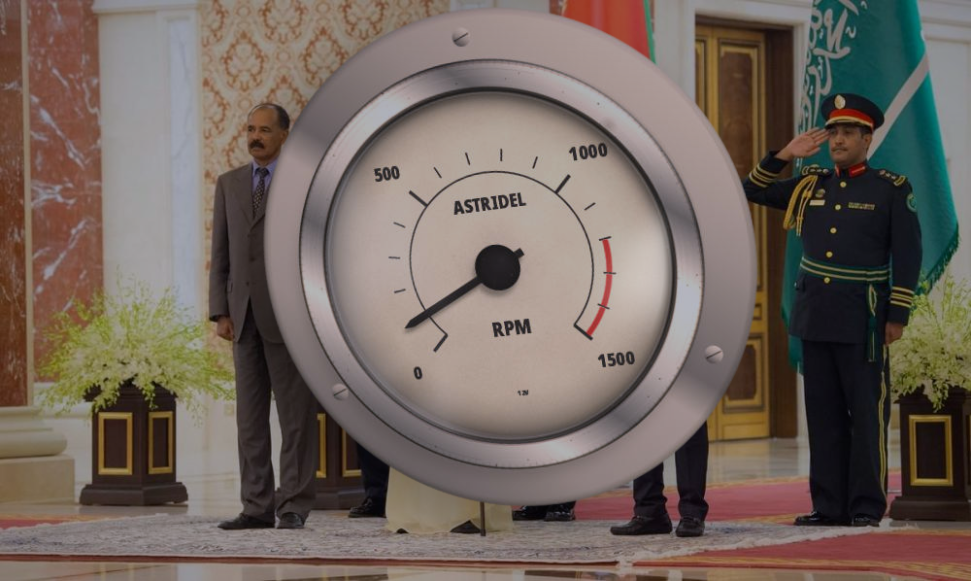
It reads 100,rpm
